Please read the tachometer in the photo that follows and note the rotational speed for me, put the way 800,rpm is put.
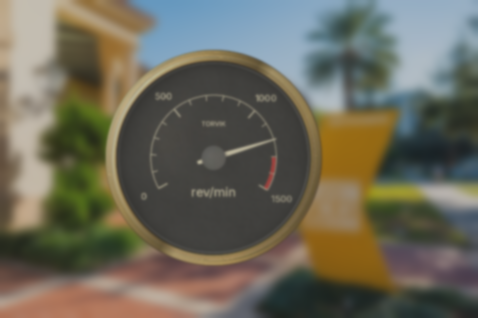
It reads 1200,rpm
